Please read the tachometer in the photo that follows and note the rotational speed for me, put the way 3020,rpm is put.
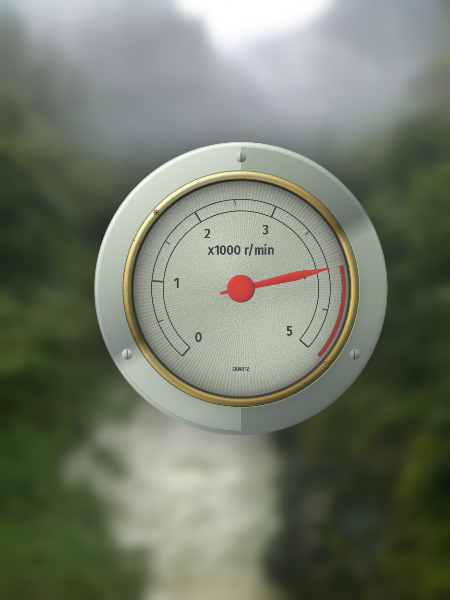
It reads 4000,rpm
